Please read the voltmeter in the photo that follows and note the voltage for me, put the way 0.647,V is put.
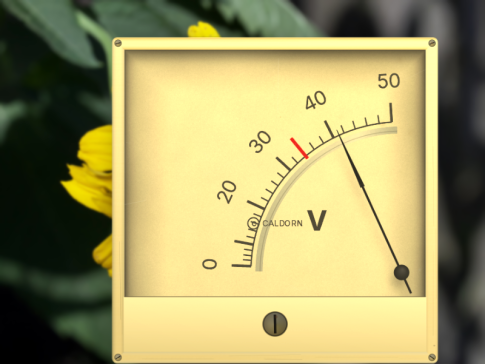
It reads 41,V
